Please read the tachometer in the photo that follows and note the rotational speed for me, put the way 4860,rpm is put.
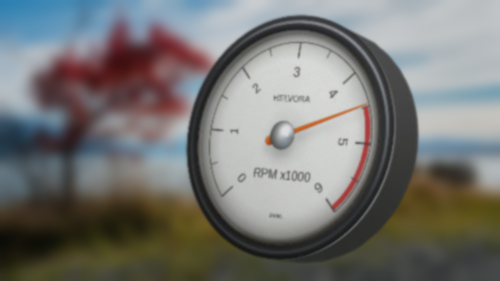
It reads 4500,rpm
